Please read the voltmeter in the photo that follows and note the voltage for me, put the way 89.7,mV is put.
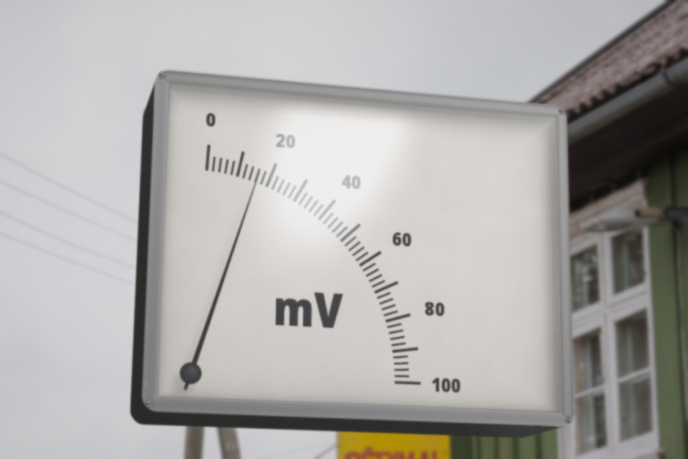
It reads 16,mV
